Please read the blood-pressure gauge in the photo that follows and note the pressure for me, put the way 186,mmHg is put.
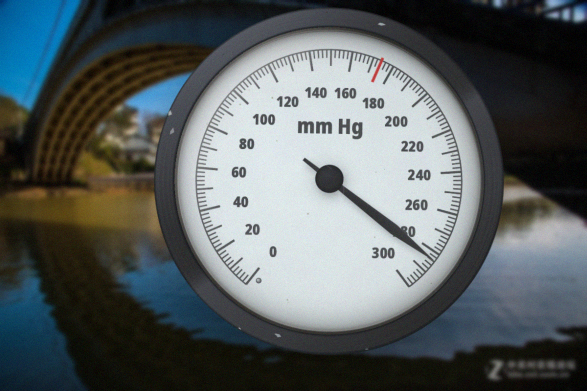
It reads 284,mmHg
